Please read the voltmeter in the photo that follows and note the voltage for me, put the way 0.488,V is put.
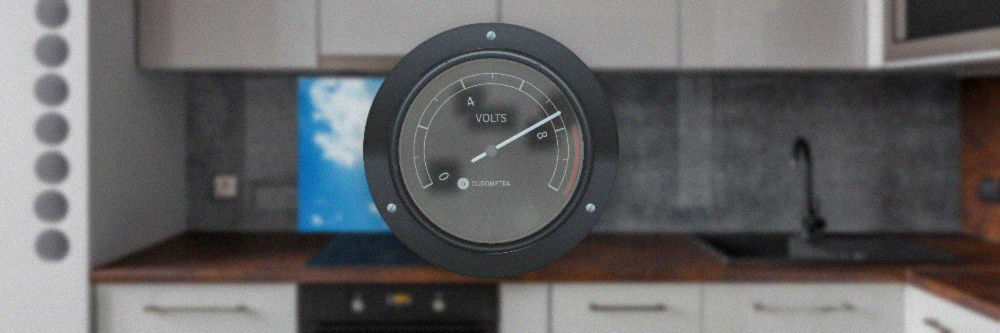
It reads 7.5,V
